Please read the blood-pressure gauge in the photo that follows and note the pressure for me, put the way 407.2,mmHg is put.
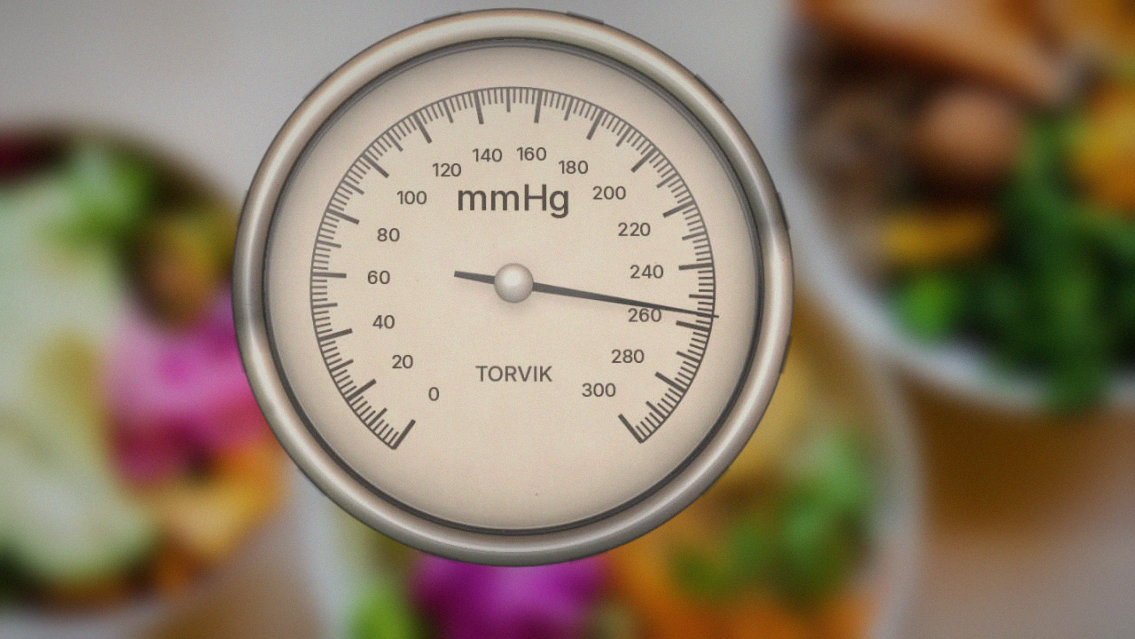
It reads 256,mmHg
